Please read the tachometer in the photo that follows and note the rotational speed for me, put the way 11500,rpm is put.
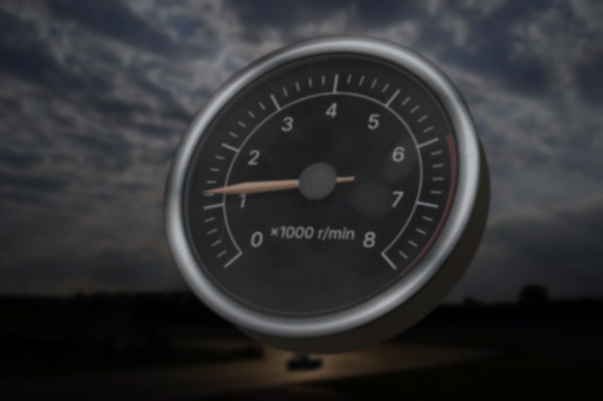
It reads 1200,rpm
